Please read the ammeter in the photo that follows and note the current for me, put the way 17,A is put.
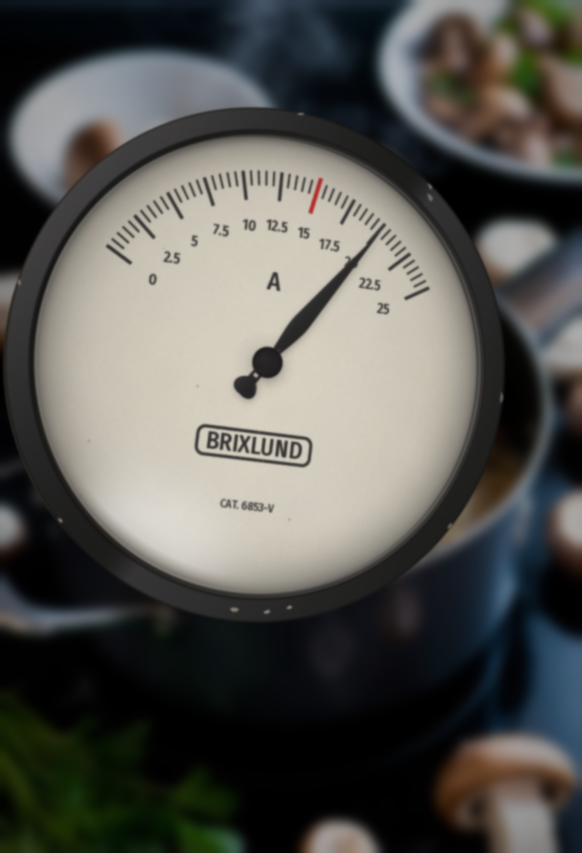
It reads 20,A
